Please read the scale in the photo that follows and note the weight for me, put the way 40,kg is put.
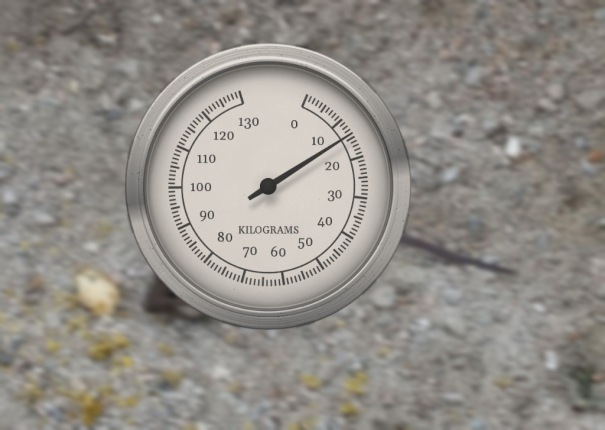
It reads 14,kg
